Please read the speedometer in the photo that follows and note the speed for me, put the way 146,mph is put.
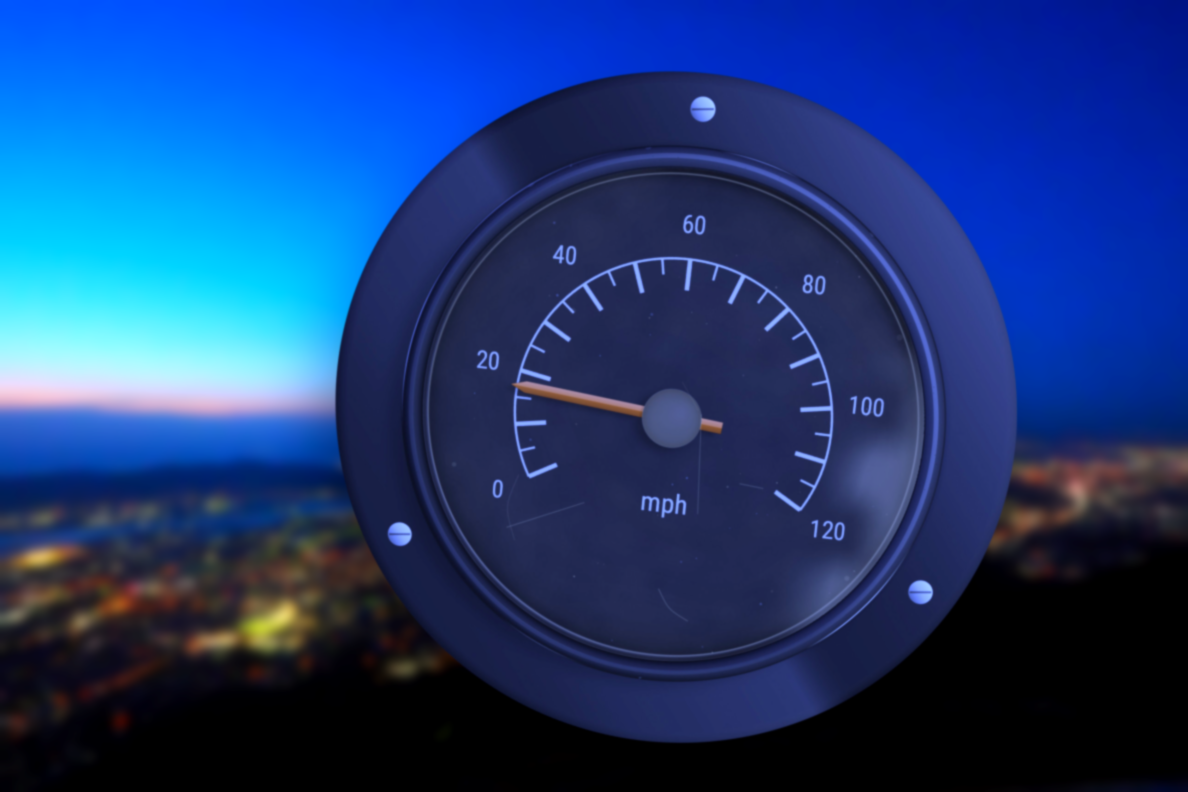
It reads 17.5,mph
